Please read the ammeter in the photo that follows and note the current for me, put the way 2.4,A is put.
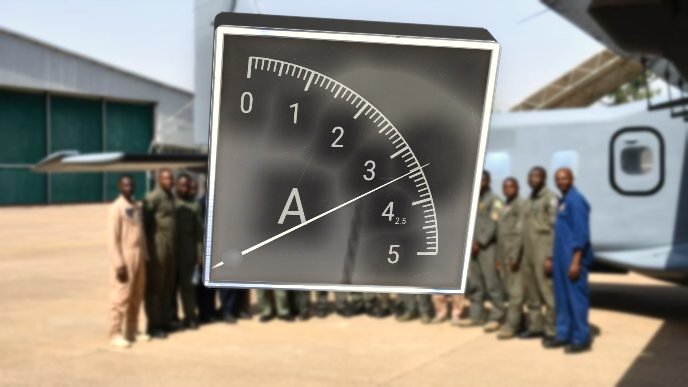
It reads 3.4,A
